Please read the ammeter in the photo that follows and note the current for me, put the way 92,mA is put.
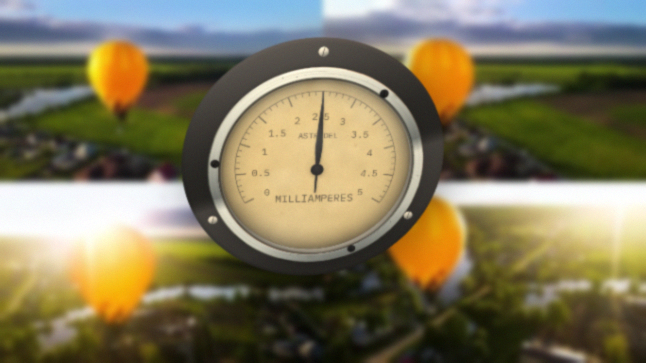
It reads 2.5,mA
